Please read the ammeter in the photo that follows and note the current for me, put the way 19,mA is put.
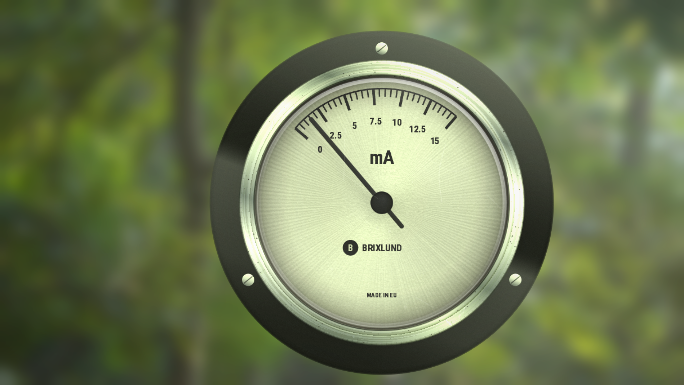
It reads 1.5,mA
